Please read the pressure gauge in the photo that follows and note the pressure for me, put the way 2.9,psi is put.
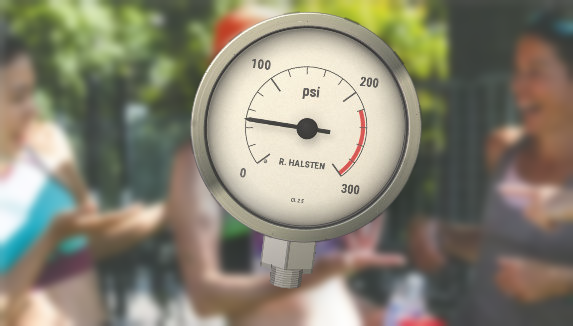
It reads 50,psi
